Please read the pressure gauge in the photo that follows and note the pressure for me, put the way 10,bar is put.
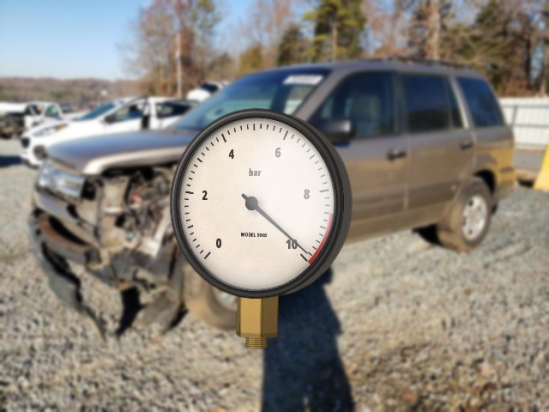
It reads 9.8,bar
